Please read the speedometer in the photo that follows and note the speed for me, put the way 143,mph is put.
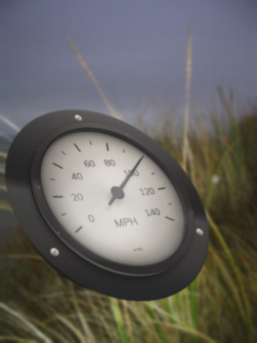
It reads 100,mph
